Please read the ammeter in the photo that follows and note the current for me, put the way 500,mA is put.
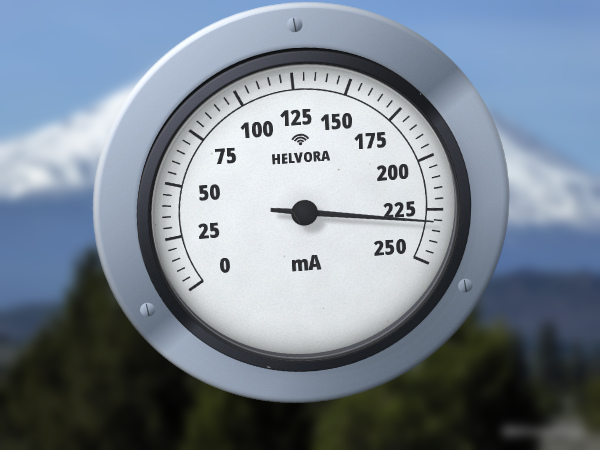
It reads 230,mA
